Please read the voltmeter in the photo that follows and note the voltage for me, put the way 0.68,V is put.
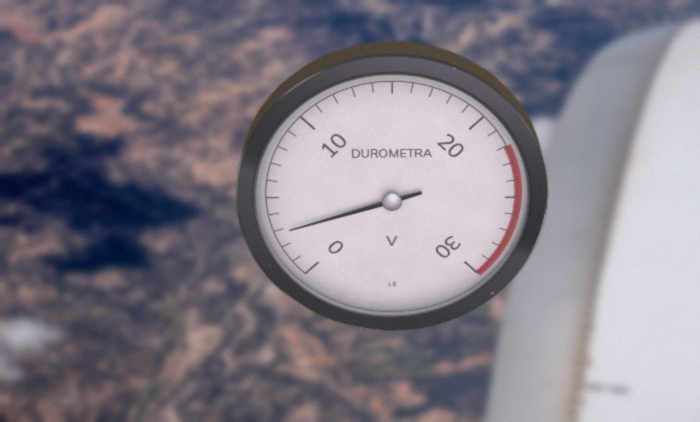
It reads 3,V
